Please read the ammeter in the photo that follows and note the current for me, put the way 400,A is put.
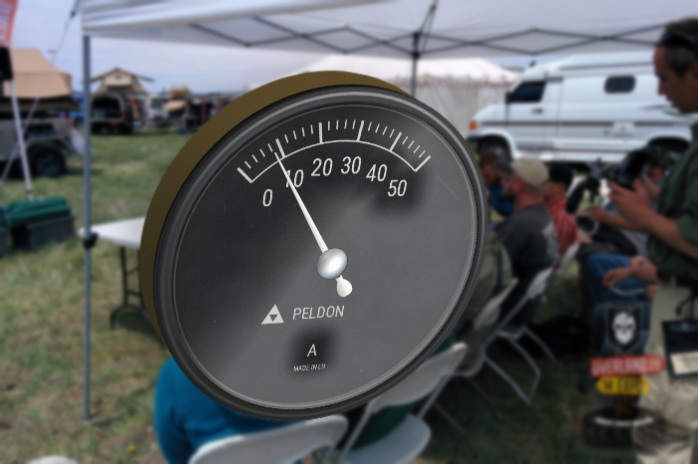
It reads 8,A
